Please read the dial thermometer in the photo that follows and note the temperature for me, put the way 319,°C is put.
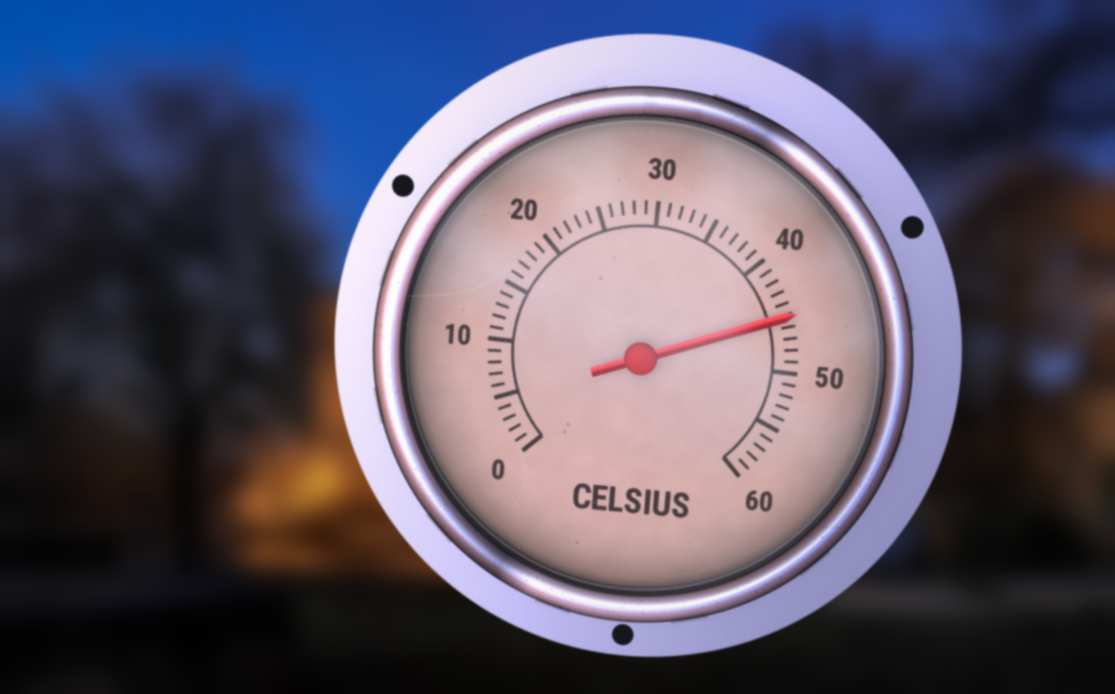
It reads 45,°C
